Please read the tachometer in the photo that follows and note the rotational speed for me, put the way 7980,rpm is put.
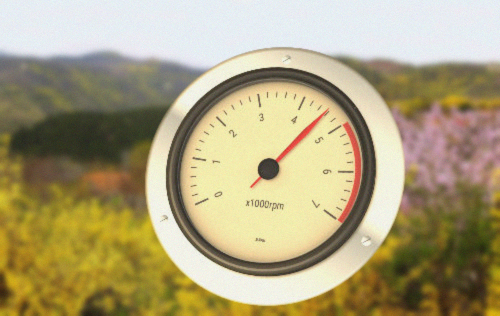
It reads 4600,rpm
